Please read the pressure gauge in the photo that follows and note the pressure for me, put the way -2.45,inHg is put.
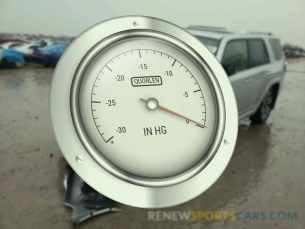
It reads 0,inHg
